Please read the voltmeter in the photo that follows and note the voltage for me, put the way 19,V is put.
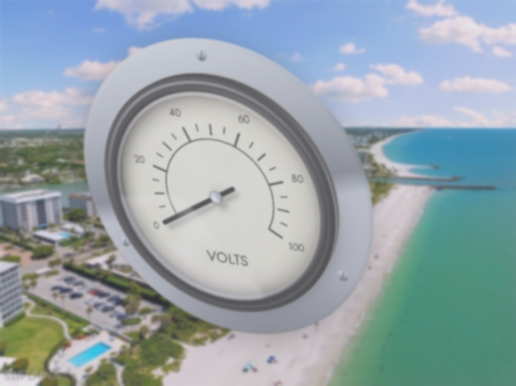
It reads 0,V
